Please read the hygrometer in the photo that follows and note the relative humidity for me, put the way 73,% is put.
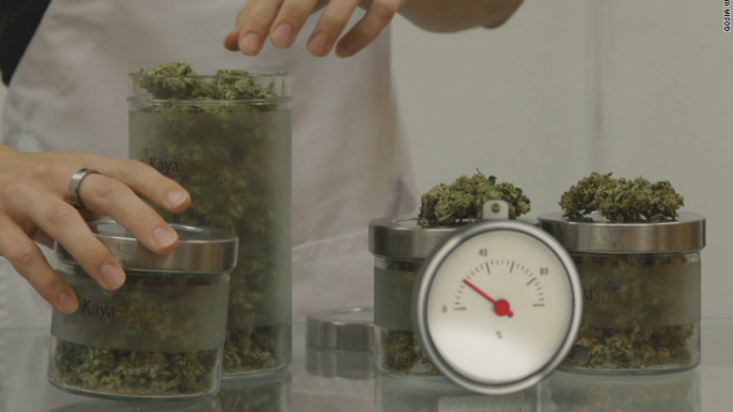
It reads 20,%
